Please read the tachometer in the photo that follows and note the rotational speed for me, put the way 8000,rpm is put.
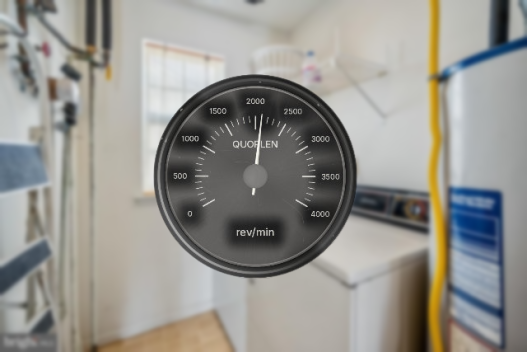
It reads 2100,rpm
